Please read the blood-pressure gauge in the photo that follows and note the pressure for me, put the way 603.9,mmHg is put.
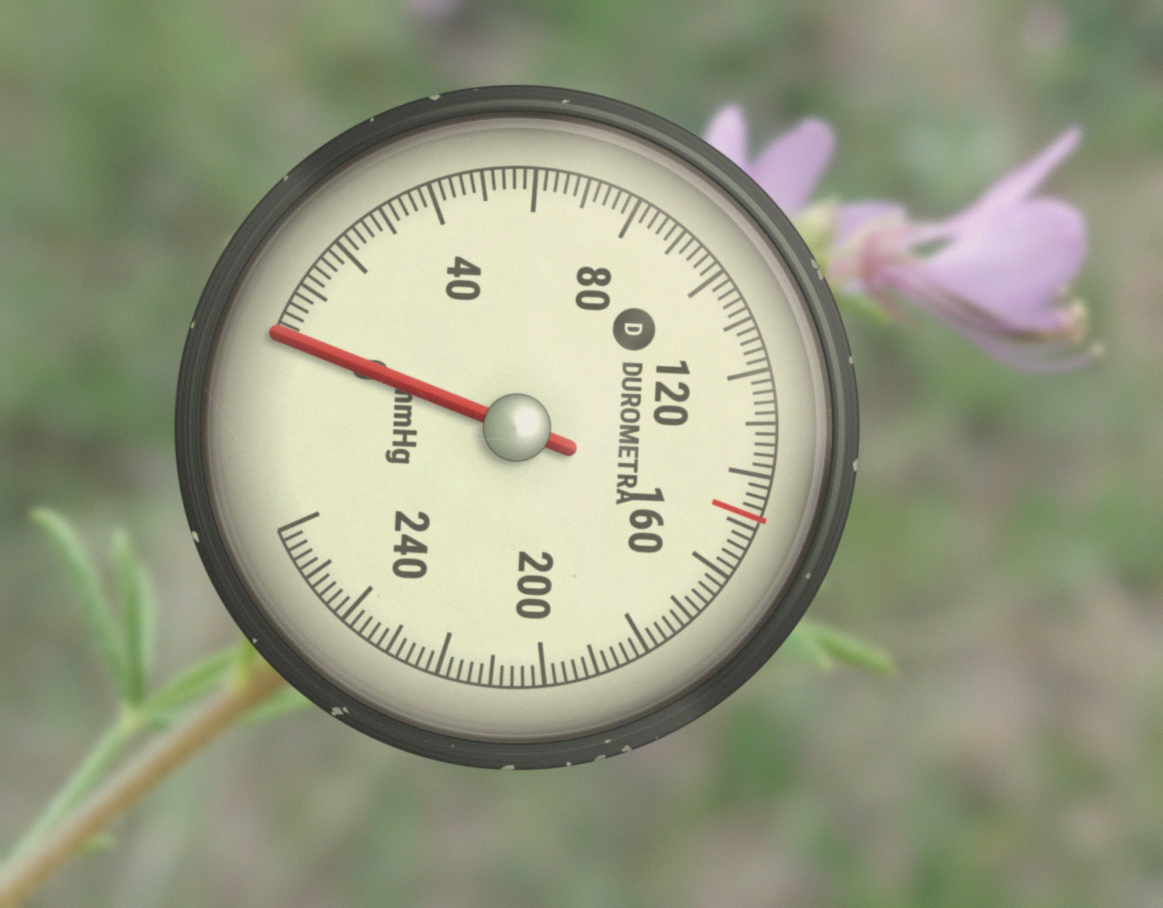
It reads 0,mmHg
